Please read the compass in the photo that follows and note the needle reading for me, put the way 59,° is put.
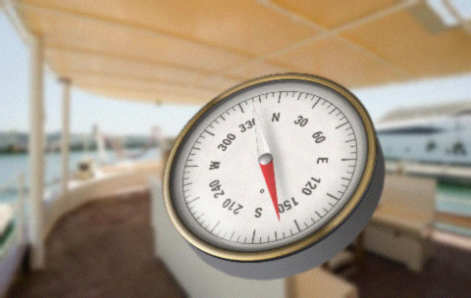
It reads 160,°
